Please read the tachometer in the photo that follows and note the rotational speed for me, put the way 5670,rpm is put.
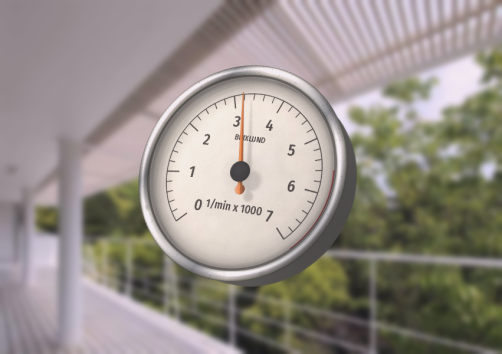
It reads 3200,rpm
